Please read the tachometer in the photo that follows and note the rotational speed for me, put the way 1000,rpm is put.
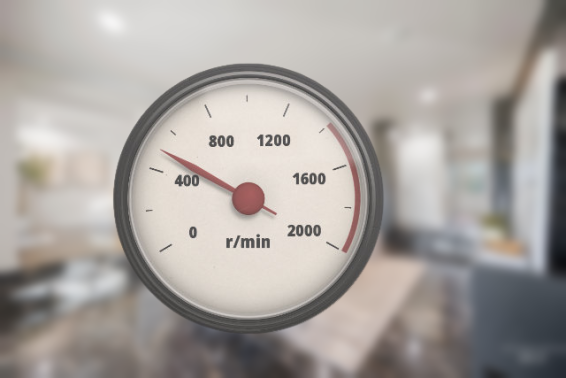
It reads 500,rpm
